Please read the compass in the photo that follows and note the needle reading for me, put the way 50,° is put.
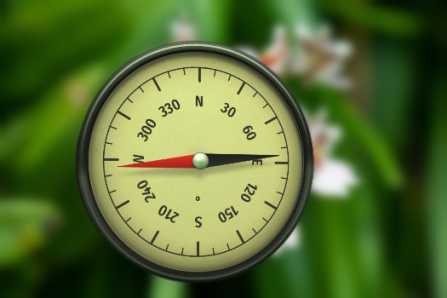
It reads 265,°
